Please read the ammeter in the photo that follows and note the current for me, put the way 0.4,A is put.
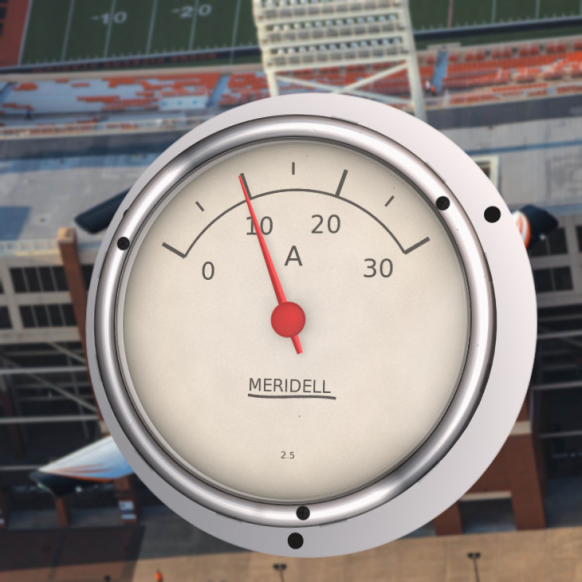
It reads 10,A
